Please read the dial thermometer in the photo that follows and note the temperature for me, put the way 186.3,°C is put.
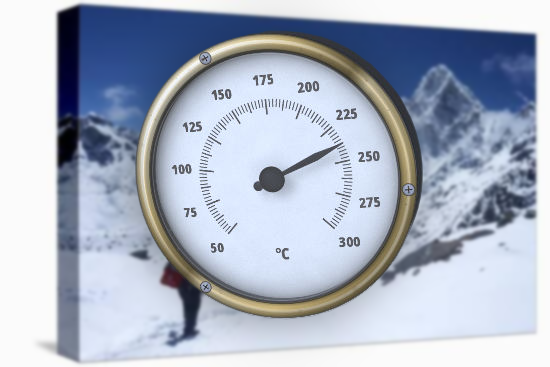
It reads 237.5,°C
